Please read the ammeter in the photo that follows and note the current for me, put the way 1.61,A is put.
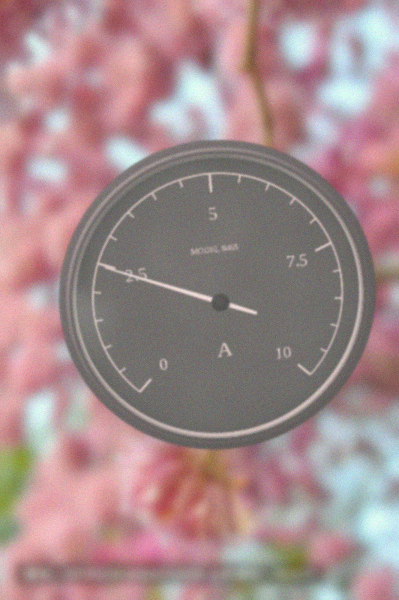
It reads 2.5,A
